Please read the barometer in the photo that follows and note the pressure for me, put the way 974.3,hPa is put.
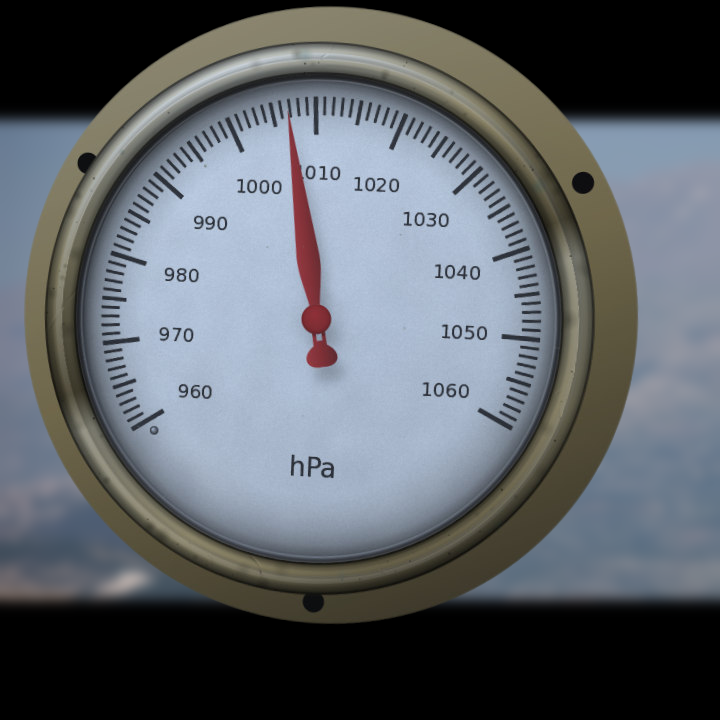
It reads 1007,hPa
